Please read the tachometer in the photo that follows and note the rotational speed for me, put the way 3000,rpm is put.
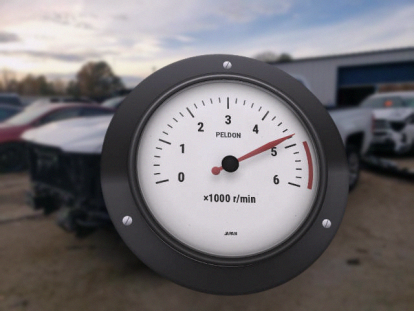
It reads 4800,rpm
